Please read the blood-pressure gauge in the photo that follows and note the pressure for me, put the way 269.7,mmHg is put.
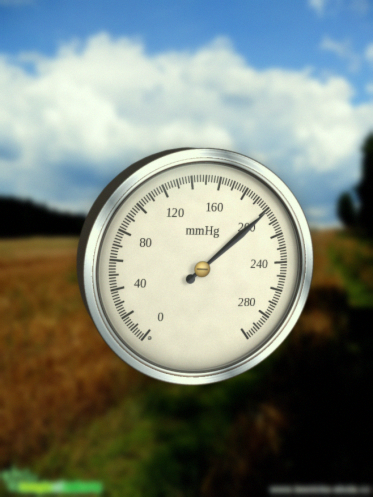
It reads 200,mmHg
